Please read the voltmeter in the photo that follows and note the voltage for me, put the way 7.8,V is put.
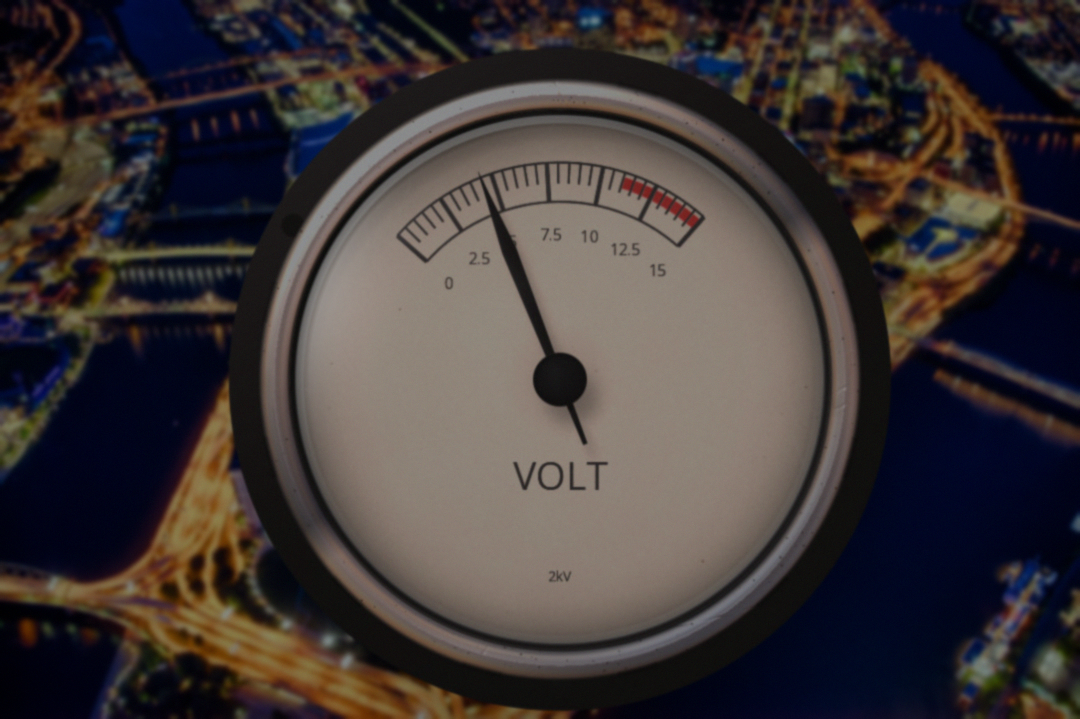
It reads 4.5,V
